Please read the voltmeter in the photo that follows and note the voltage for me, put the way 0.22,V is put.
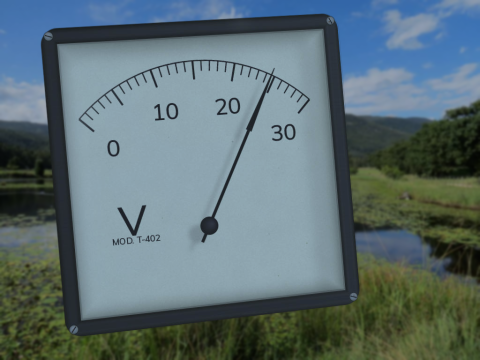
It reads 24.5,V
